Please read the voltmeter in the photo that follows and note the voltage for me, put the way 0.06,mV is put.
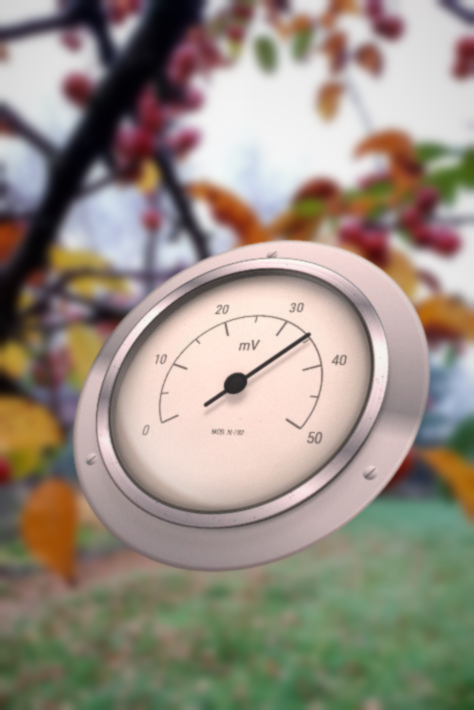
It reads 35,mV
